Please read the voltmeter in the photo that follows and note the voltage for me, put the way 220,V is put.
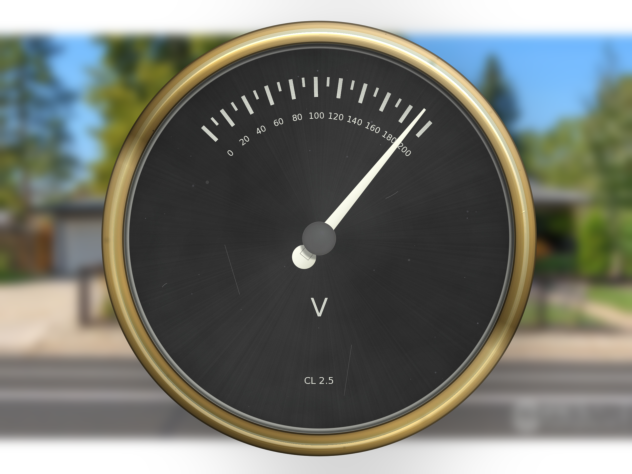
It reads 190,V
